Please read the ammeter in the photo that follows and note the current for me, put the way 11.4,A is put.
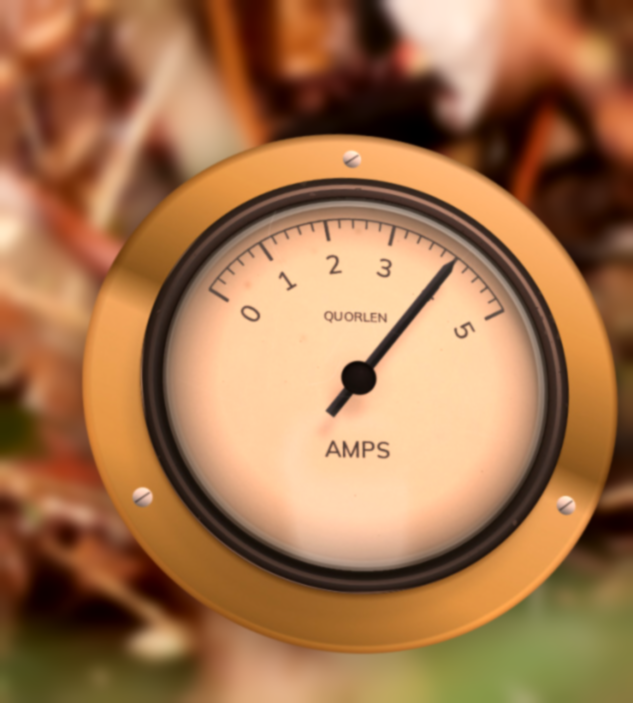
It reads 4,A
